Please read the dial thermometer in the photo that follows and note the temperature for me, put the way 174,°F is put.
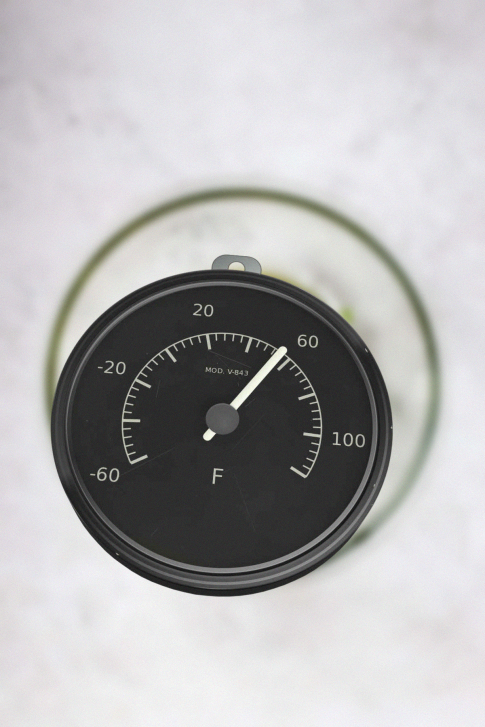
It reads 56,°F
